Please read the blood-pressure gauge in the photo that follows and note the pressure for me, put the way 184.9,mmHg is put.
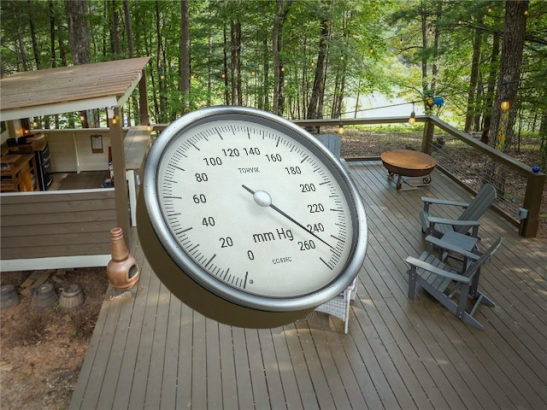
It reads 250,mmHg
